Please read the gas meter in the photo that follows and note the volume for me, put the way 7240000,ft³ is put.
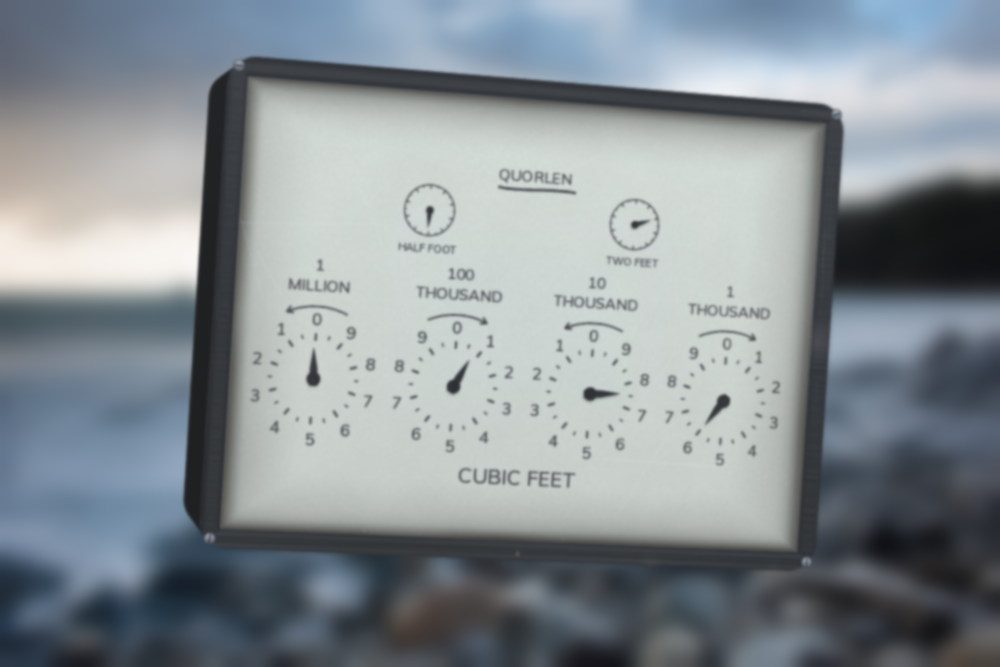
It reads 7600,ft³
